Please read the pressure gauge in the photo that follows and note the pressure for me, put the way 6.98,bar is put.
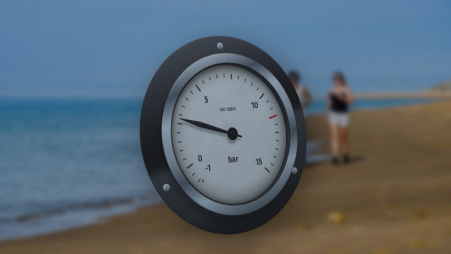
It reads 2.75,bar
